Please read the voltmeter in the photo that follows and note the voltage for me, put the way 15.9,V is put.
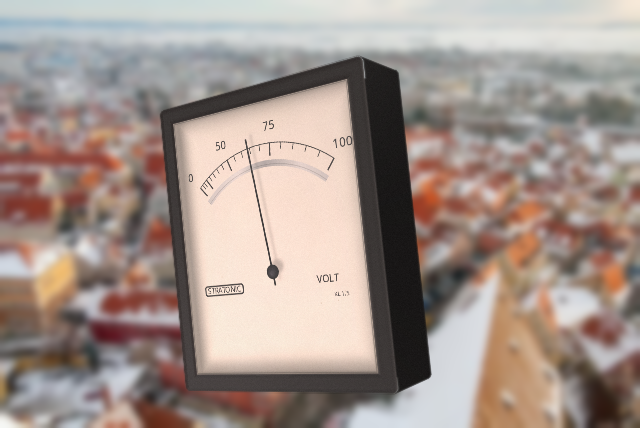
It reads 65,V
